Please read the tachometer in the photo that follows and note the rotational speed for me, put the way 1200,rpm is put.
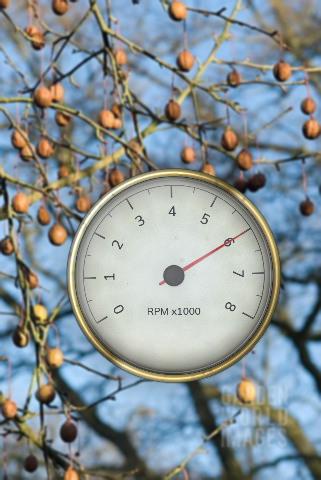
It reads 6000,rpm
